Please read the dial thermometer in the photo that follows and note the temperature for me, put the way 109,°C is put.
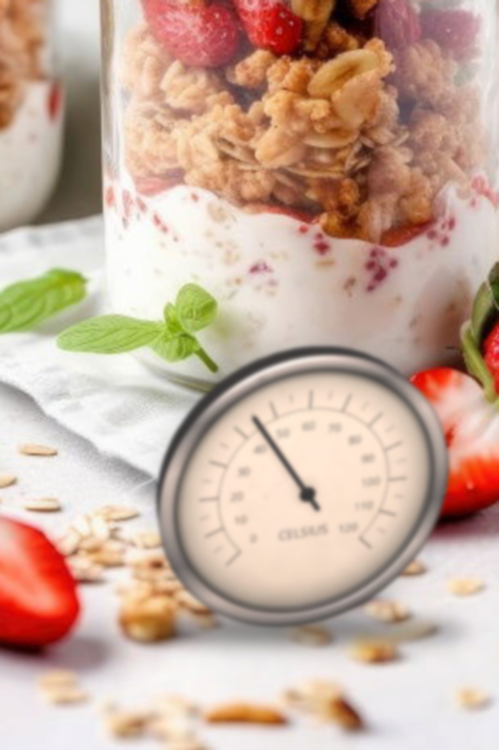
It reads 45,°C
